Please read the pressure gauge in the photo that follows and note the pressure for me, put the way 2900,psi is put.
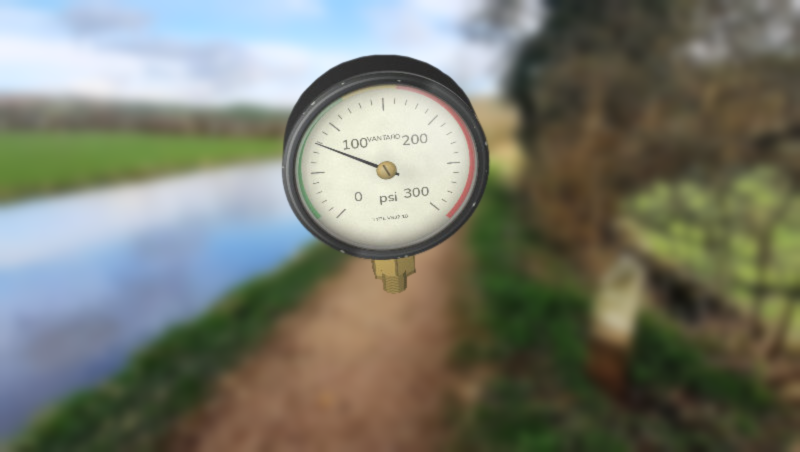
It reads 80,psi
